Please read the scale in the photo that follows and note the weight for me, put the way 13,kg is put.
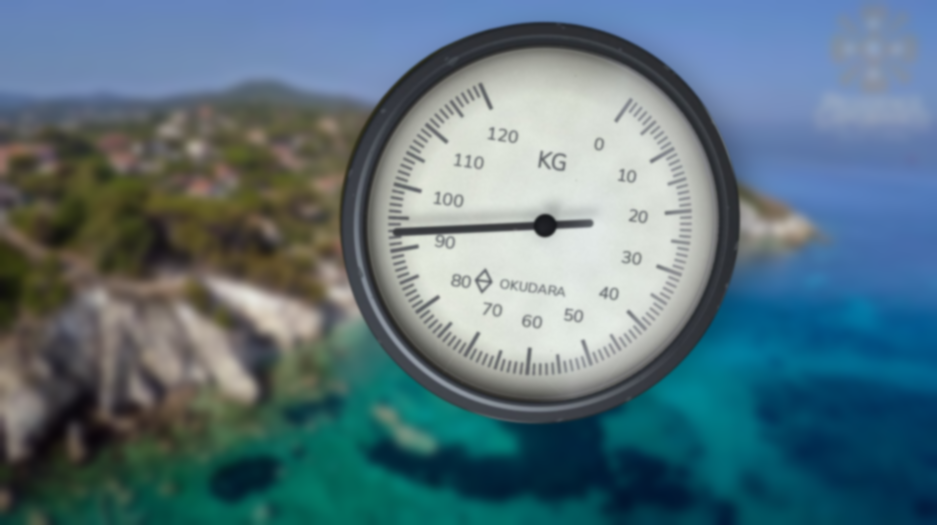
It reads 93,kg
